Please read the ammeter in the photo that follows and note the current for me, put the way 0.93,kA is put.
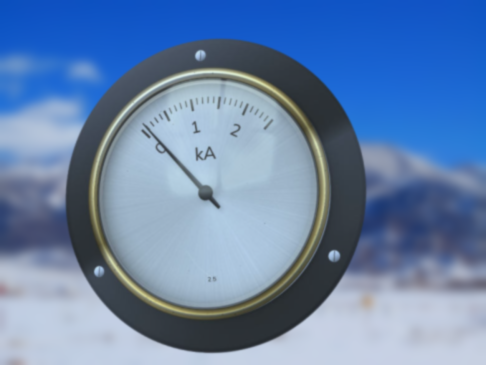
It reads 0.1,kA
